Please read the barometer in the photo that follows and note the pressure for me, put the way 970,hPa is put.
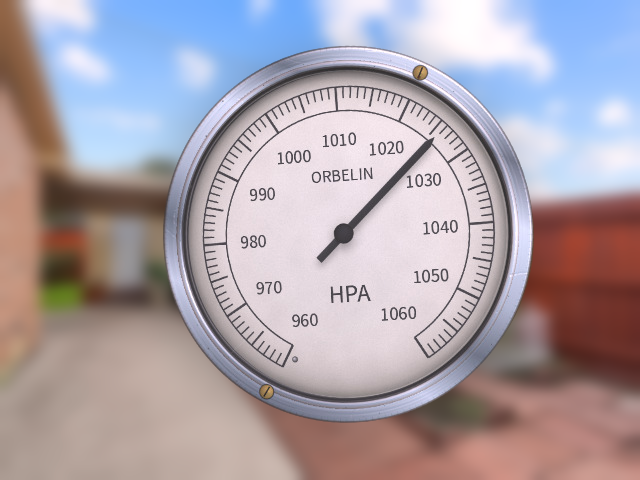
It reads 1026,hPa
